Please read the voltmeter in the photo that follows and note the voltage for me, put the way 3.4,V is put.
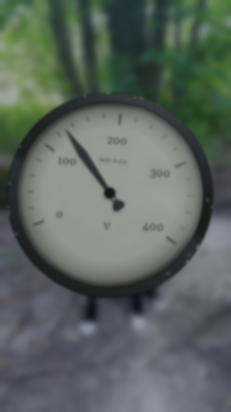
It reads 130,V
